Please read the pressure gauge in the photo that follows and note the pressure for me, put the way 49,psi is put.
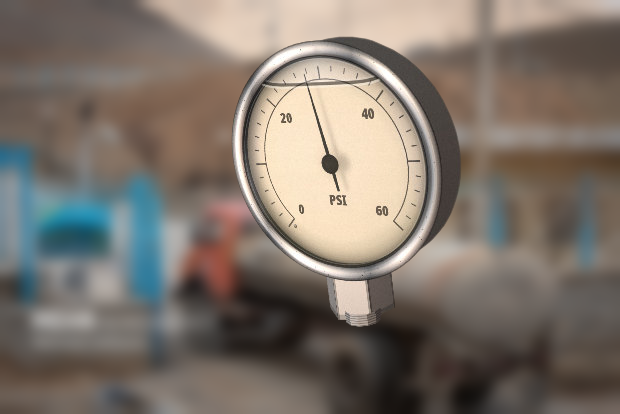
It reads 28,psi
